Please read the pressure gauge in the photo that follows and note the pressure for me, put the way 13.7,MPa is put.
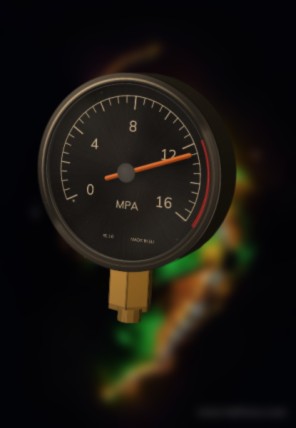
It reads 12.5,MPa
